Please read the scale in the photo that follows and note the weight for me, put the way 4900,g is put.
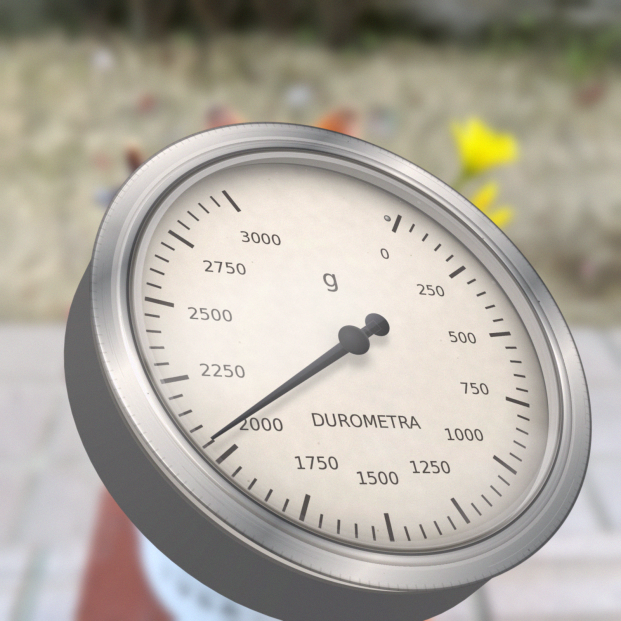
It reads 2050,g
